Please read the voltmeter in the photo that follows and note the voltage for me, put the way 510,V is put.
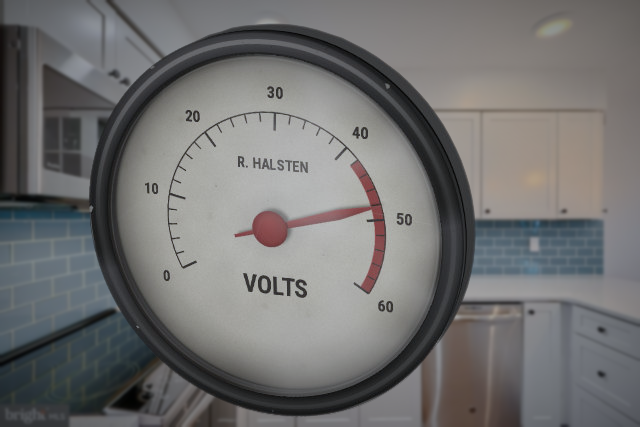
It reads 48,V
